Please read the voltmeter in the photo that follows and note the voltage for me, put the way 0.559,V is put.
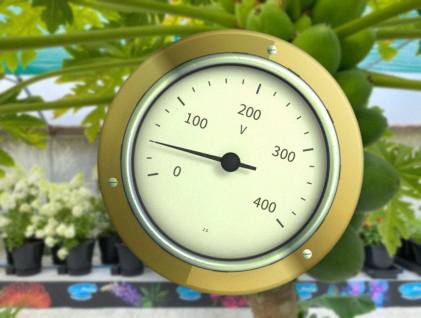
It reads 40,V
